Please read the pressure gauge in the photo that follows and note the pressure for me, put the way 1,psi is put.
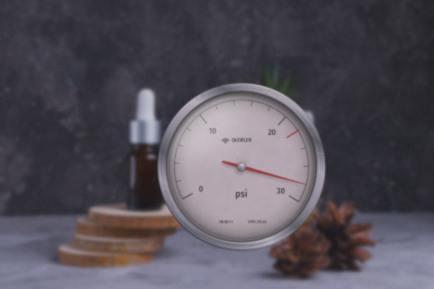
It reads 28,psi
